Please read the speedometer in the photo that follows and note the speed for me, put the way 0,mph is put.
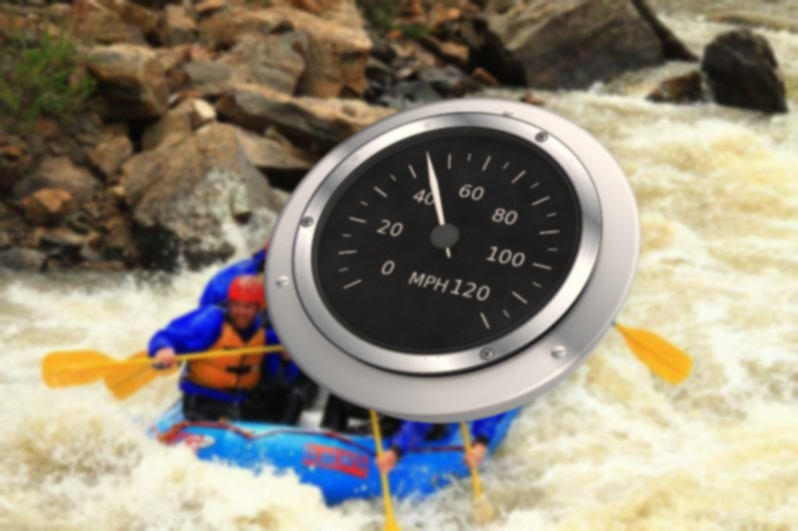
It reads 45,mph
